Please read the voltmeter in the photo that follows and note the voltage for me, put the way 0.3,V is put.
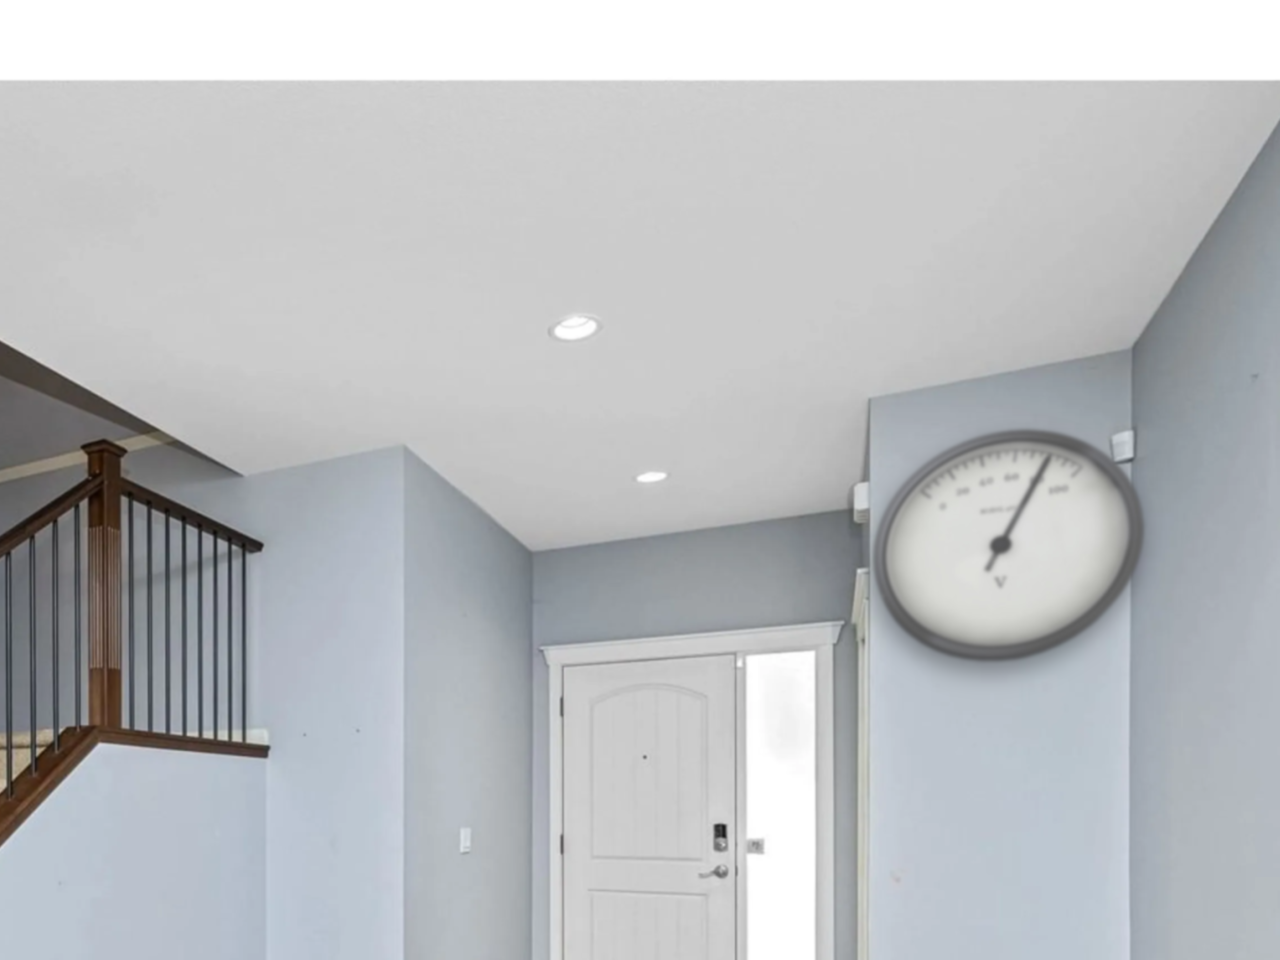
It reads 80,V
